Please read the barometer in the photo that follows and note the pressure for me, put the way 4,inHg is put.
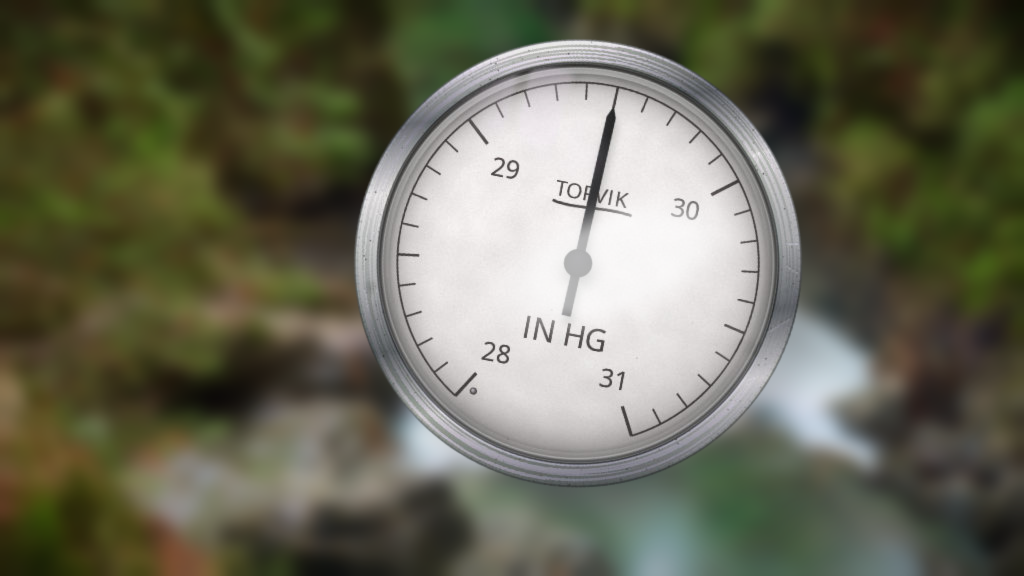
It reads 29.5,inHg
